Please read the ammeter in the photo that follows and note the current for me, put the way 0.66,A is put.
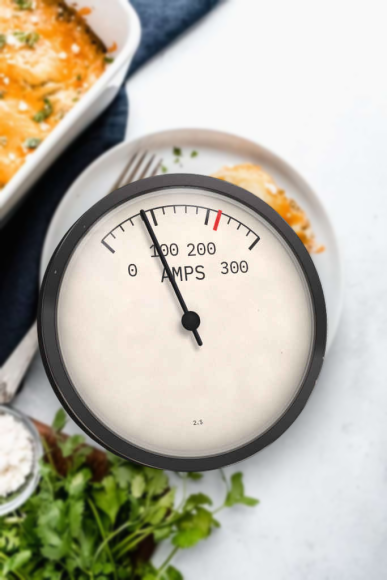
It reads 80,A
